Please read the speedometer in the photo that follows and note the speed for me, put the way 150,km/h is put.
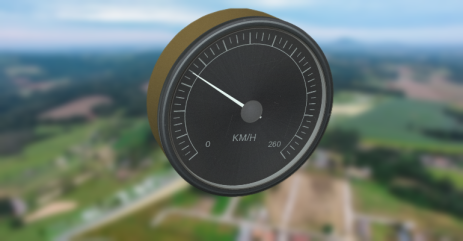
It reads 70,km/h
